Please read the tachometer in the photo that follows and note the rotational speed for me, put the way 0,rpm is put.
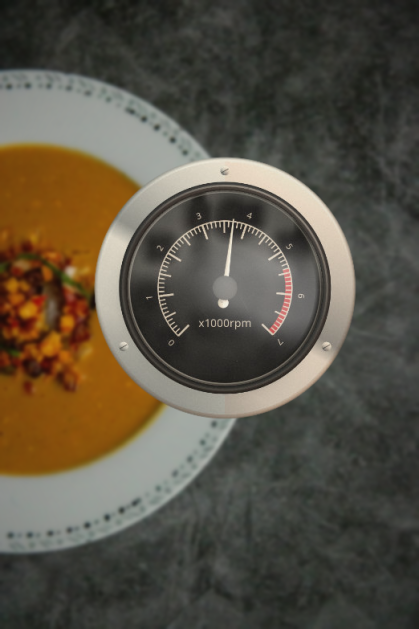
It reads 3700,rpm
